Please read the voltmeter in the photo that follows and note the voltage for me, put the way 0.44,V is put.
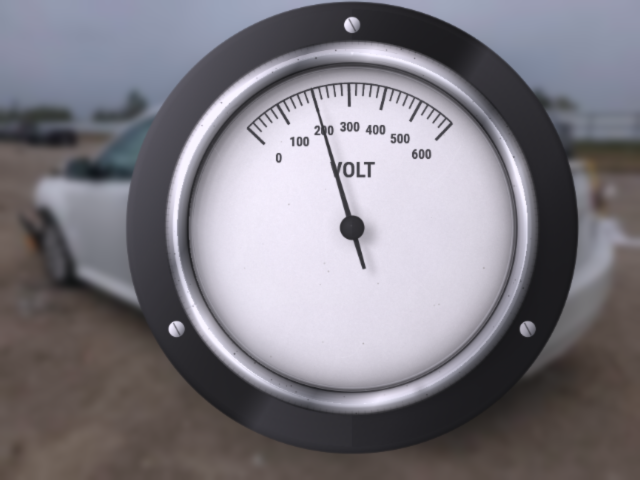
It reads 200,V
